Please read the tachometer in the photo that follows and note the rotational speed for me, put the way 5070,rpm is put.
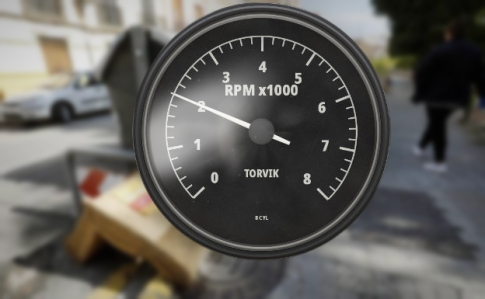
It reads 2000,rpm
